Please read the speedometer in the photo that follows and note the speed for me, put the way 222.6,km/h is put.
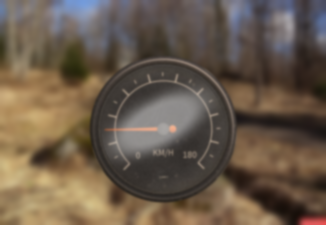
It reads 30,km/h
